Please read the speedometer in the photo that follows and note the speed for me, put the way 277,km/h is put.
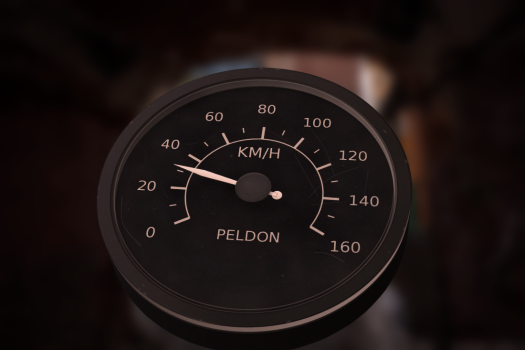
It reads 30,km/h
